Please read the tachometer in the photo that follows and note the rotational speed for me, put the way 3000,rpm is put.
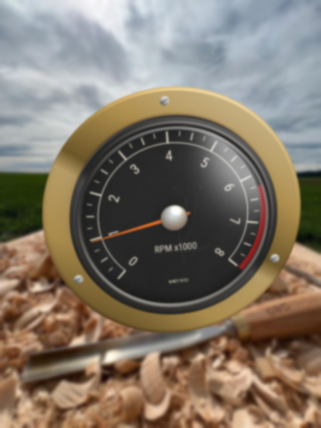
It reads 1000,rpm
